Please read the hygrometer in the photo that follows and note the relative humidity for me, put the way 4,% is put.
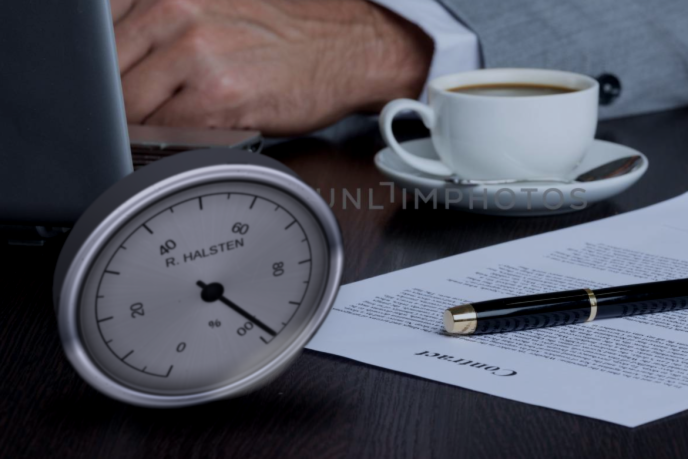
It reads 97.5,%
